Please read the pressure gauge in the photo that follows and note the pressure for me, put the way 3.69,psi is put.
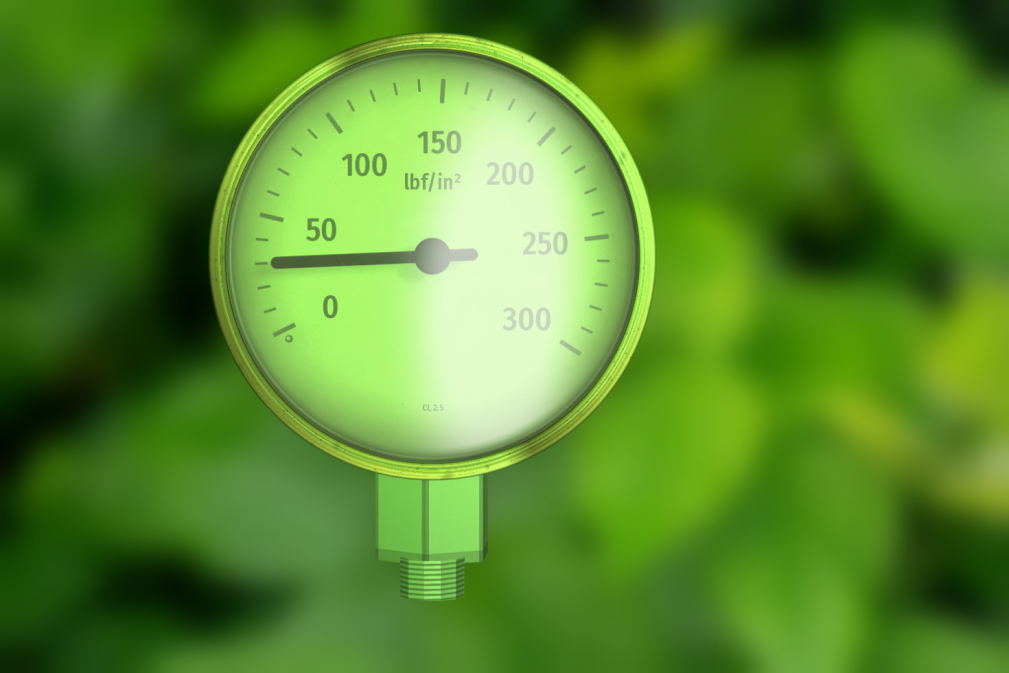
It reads 30,psi
